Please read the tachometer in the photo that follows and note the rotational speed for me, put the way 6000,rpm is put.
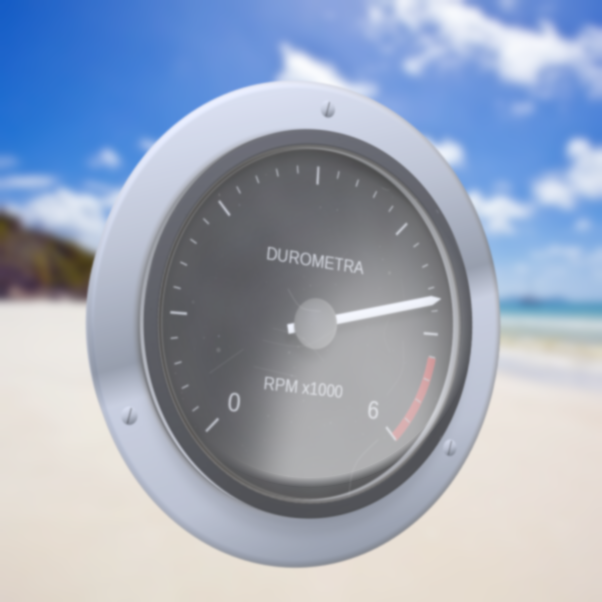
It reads 4700,rpm
